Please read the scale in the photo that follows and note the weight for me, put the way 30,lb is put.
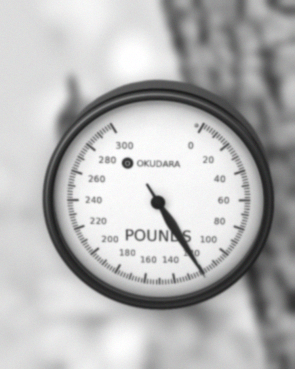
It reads 120,lb
